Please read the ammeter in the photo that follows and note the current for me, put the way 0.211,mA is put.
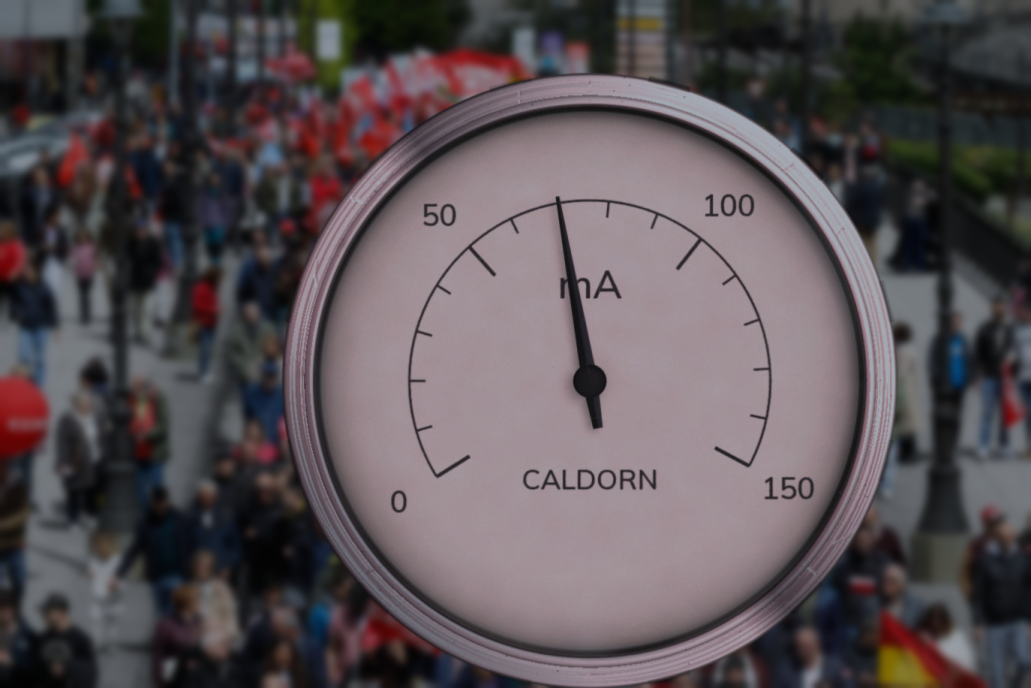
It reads 70,mA
